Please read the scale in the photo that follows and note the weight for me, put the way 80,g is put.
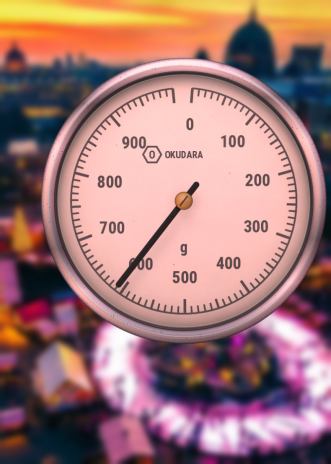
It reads 610,g
